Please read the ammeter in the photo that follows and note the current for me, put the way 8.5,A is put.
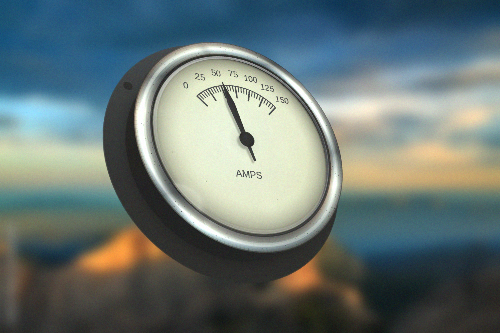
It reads 50,A
